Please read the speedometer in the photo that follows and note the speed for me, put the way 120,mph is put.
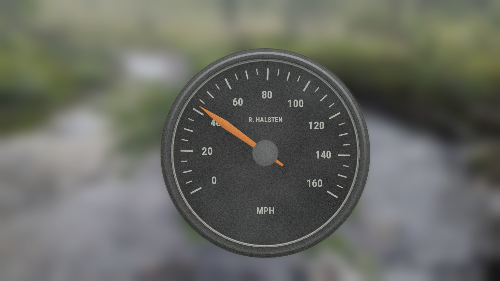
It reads 42.5,mph
